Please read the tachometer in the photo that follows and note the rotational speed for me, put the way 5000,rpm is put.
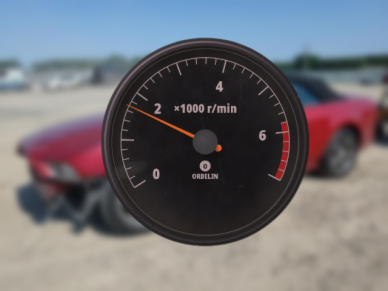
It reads 1700,rpm
